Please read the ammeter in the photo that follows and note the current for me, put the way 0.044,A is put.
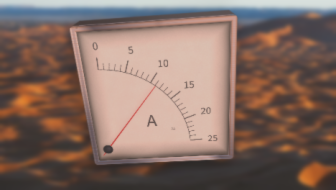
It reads 11,A
